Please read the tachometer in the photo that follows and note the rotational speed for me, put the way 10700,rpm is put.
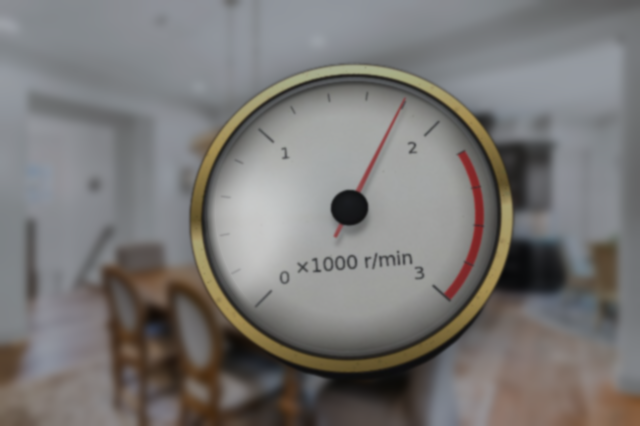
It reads 1800,rpm
